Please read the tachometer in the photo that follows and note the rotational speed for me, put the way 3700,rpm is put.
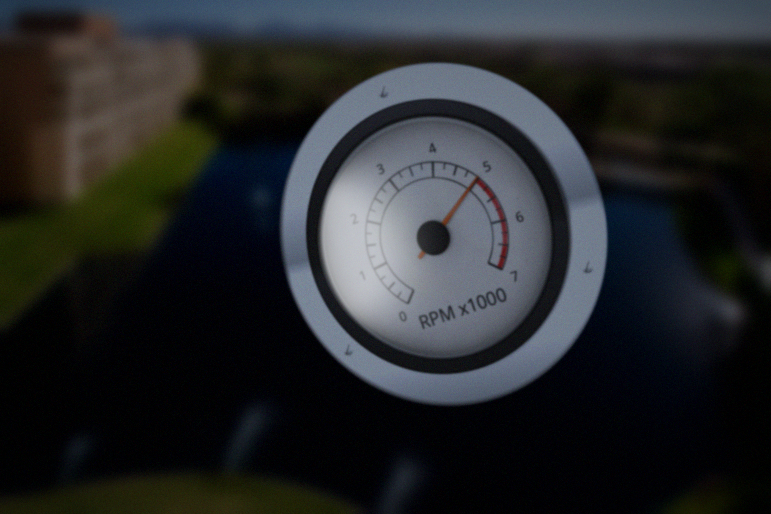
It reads 5000,rpm
